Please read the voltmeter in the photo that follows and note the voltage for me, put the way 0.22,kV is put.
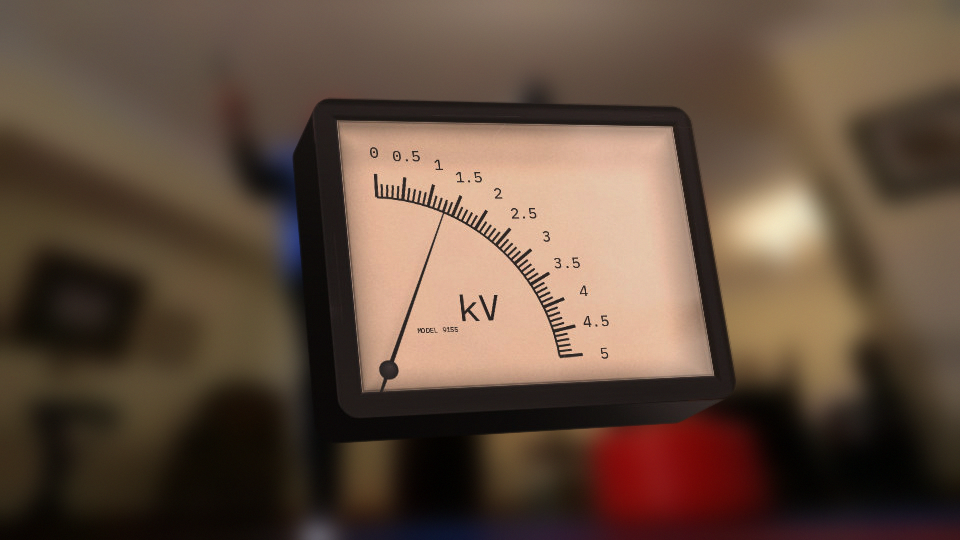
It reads 1.3,kV
